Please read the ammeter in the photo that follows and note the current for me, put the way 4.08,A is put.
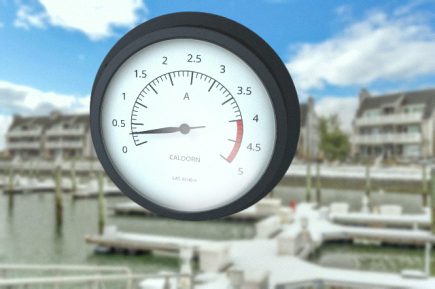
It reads 0.3,A
